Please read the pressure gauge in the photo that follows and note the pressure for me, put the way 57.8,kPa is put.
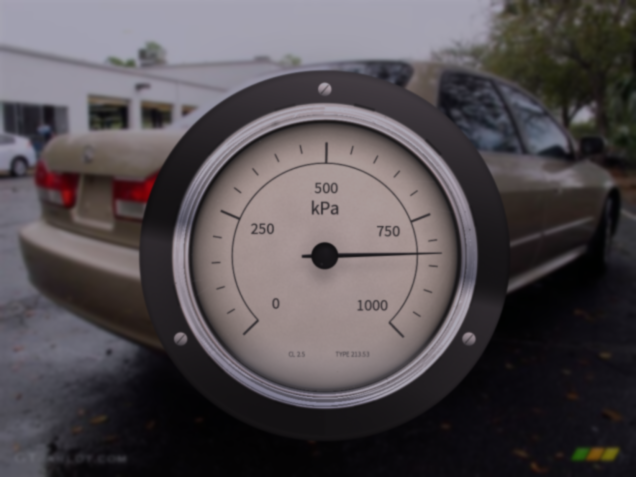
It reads 825,kPa
